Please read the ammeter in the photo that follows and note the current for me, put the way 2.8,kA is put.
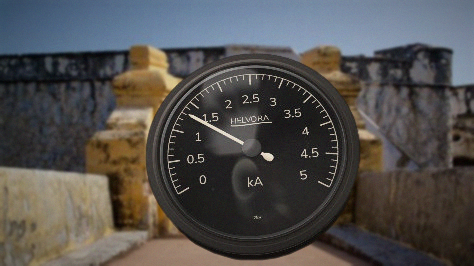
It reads 1.3,kA
